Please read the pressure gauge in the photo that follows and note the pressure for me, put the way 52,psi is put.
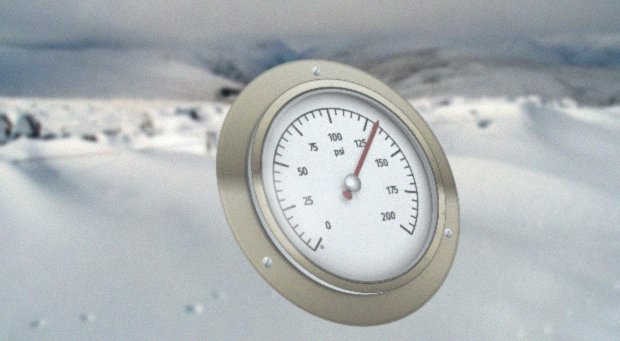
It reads 130,psi
